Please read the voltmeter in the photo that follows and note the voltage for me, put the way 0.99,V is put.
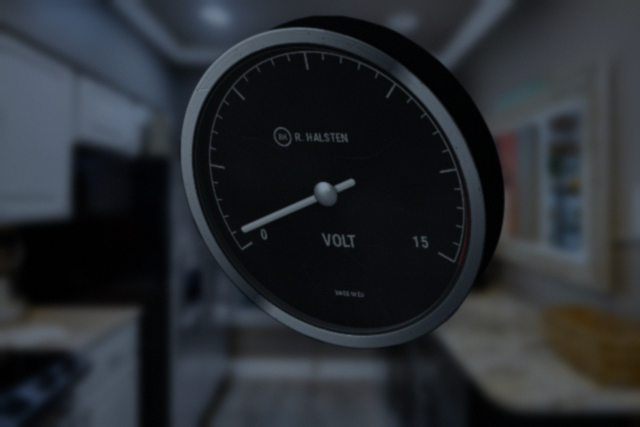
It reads 0.5,V
